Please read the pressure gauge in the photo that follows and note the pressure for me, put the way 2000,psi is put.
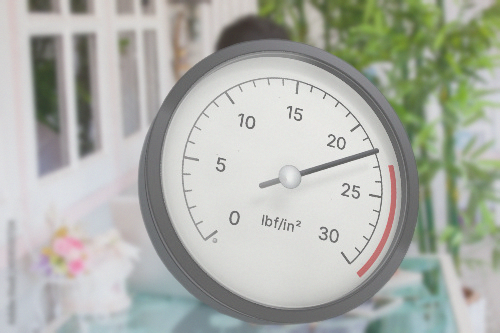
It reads 22,psi
